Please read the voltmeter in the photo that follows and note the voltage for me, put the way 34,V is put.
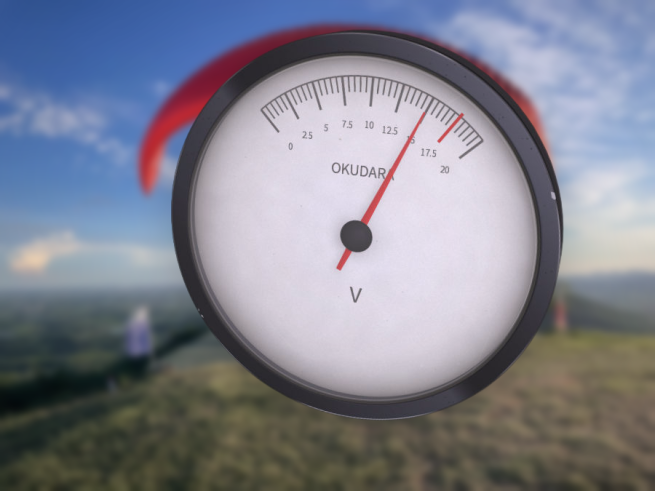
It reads 15,V
